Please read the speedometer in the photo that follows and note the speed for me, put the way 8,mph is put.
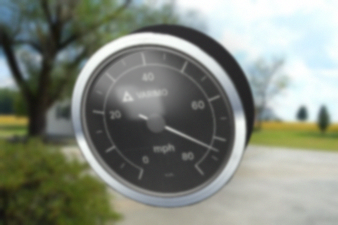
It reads 72.5,mph
